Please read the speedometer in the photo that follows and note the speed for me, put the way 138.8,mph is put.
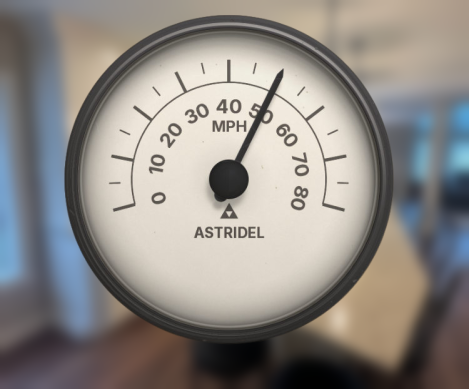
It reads 50,mph
